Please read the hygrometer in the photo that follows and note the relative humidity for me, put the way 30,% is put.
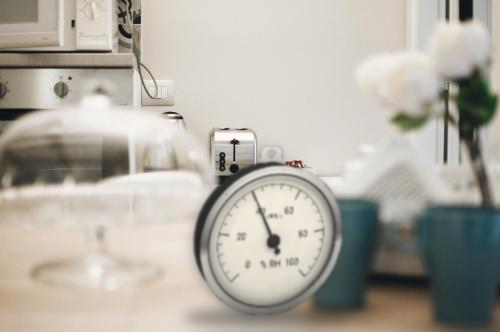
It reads 40,%
